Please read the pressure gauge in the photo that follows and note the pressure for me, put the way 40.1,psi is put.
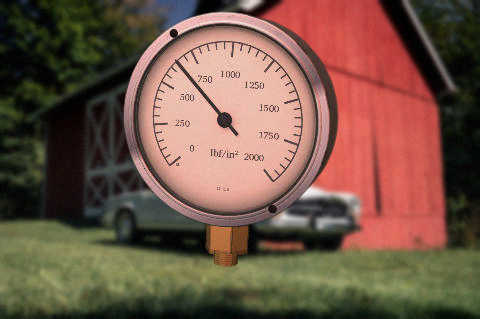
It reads 650,psi
